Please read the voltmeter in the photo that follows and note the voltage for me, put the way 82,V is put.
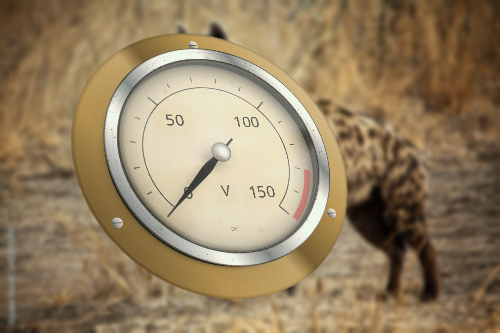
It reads 0,V
